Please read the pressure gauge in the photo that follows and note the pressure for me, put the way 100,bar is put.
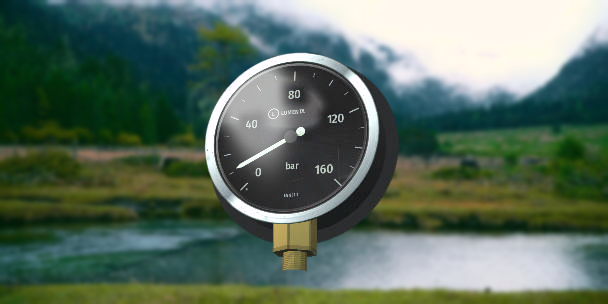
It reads 10,bar
